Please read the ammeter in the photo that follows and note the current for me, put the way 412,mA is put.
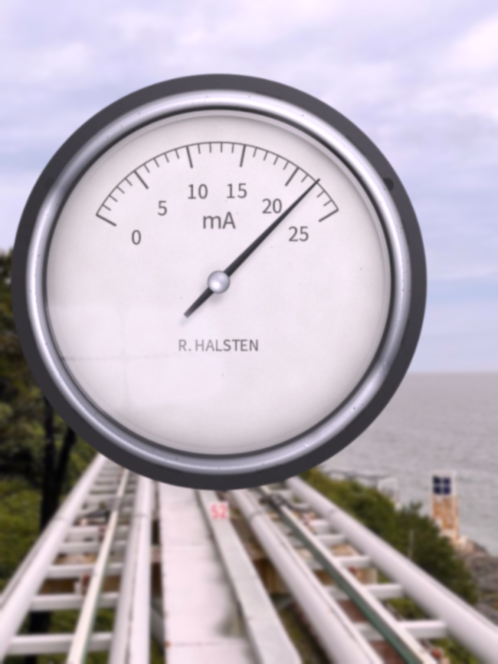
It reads 22,mA
